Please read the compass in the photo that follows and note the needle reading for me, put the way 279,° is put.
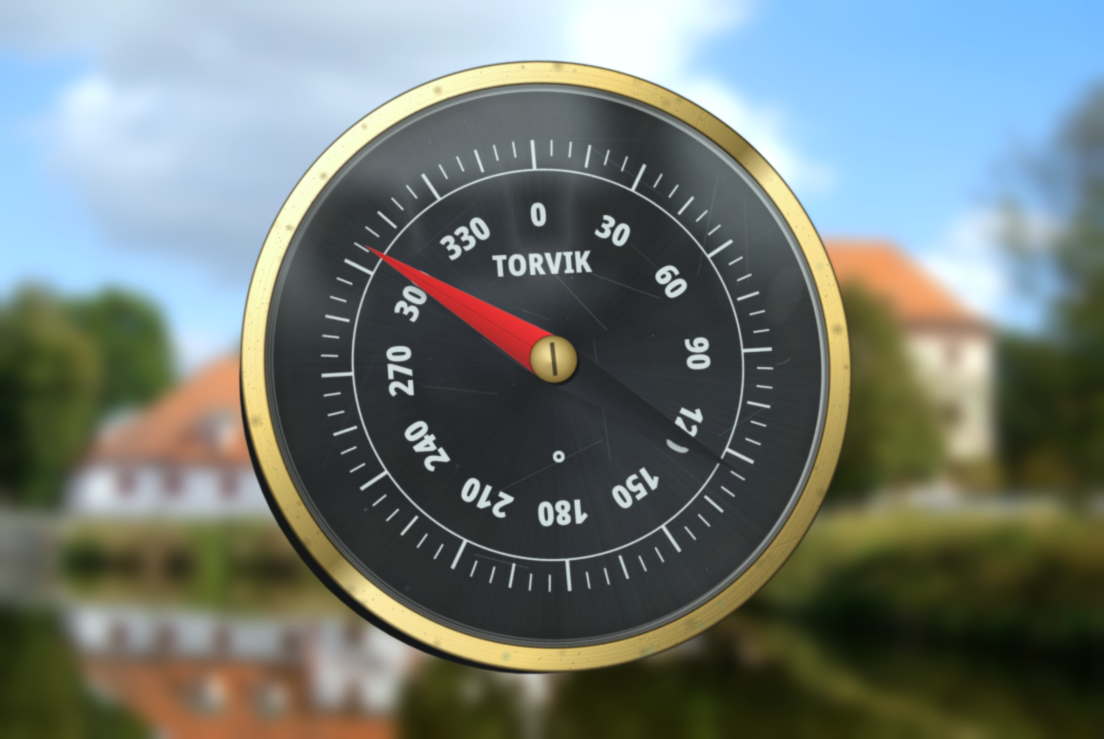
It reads 305,°
